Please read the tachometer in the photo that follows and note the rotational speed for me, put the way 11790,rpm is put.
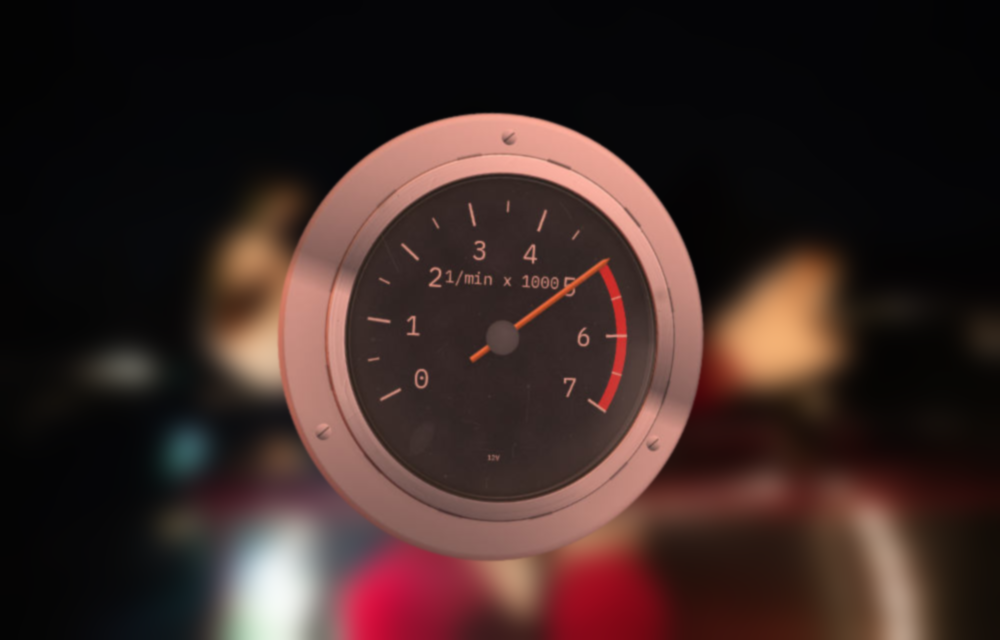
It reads 5000,rpm
